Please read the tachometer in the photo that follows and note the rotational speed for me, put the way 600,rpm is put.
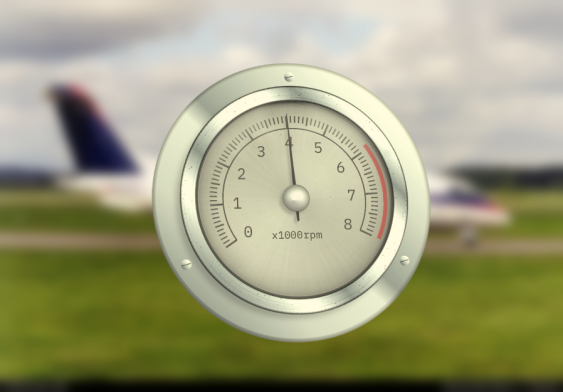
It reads 4000,rpm
